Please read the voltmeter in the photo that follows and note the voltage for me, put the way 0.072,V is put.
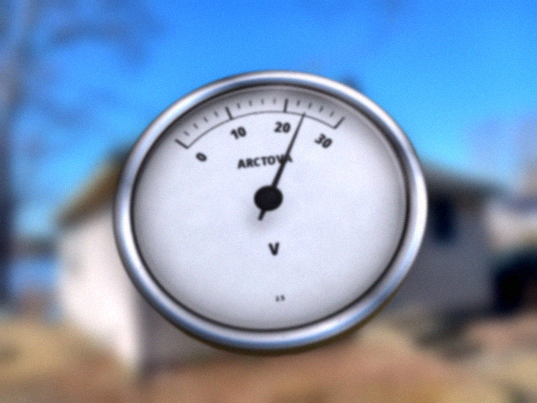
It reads 24,V
